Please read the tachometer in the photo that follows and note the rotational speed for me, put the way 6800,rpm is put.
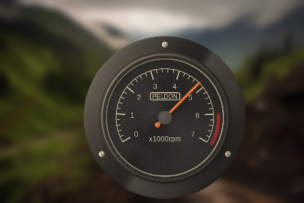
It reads 4800,rpm
